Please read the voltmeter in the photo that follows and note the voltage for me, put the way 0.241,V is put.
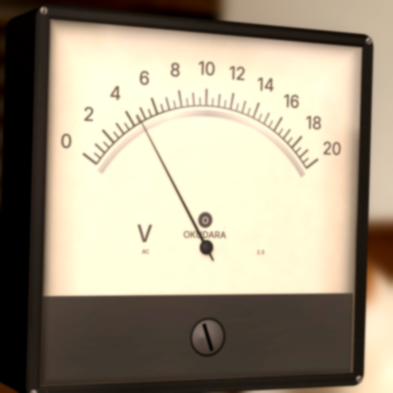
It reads 4.5,V
